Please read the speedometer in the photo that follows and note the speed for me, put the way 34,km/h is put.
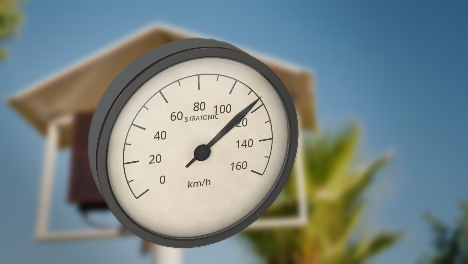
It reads 115,km/h
